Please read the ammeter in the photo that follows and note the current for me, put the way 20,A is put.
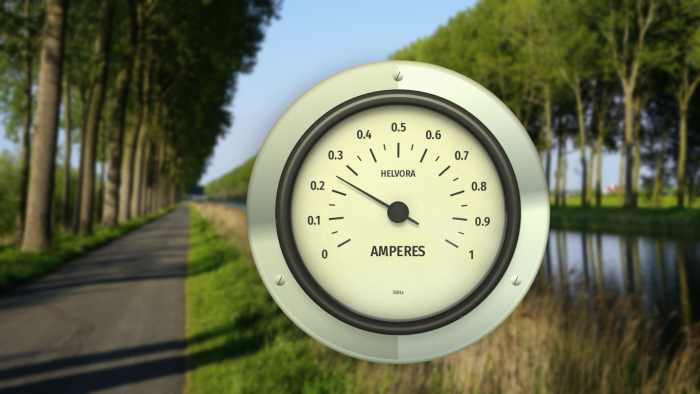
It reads 0.25,A
